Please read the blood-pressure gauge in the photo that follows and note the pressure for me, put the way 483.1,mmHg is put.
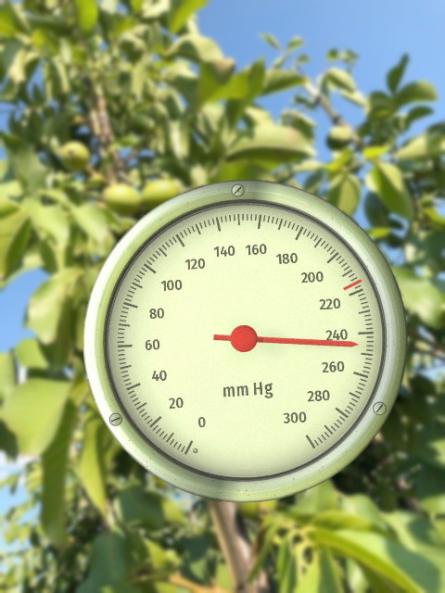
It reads 246,mmHg
